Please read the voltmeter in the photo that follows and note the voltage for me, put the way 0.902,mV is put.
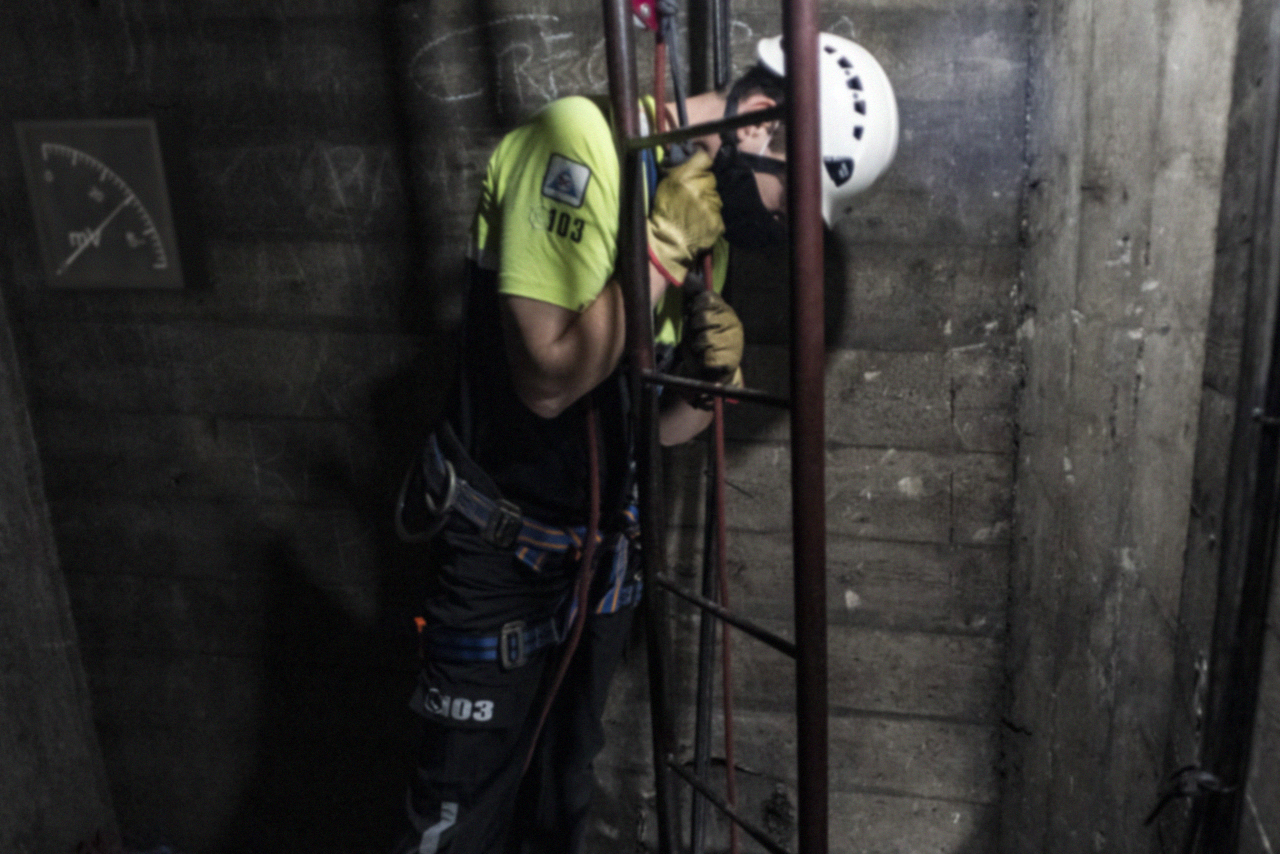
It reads 30,mV
